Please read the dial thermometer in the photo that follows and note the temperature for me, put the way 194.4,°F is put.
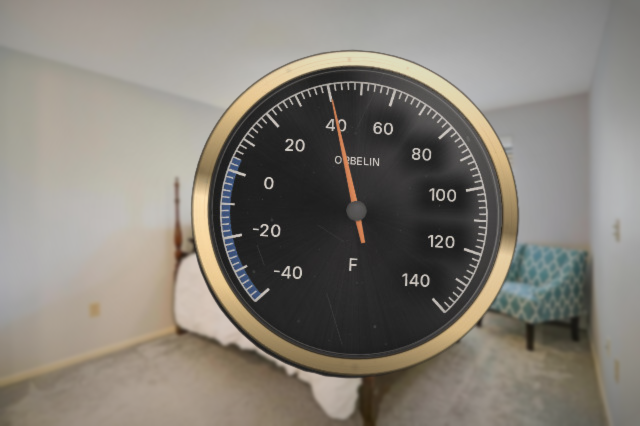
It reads 40,°F
